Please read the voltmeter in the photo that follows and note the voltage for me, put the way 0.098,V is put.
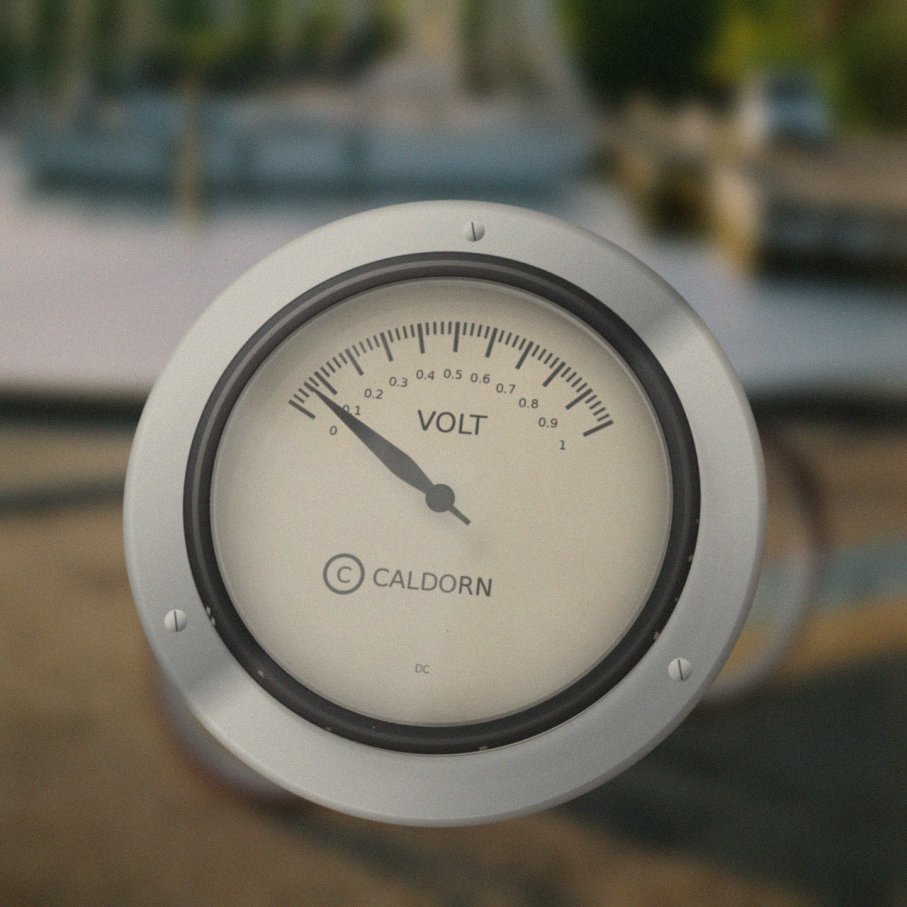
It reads 0.06,V
